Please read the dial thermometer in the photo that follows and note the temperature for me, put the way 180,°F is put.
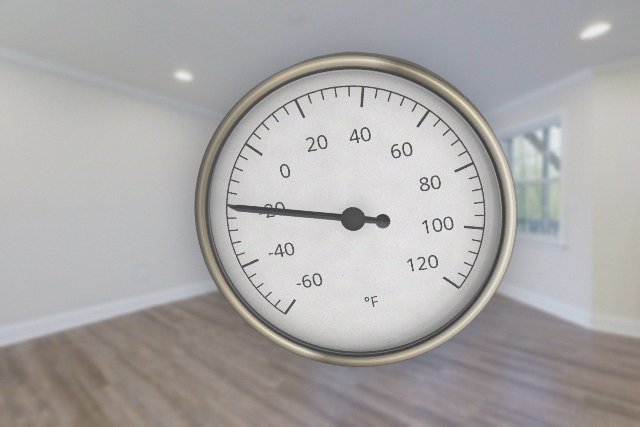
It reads -20,°F
